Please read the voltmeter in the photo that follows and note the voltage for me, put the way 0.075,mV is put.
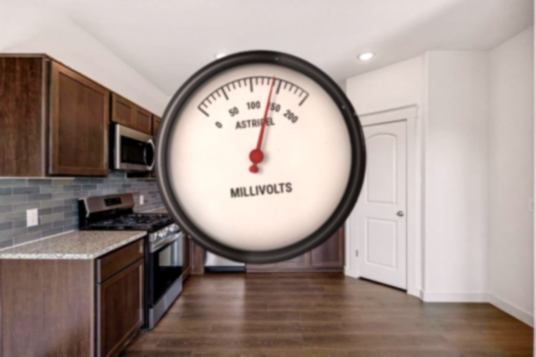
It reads 140,mV
